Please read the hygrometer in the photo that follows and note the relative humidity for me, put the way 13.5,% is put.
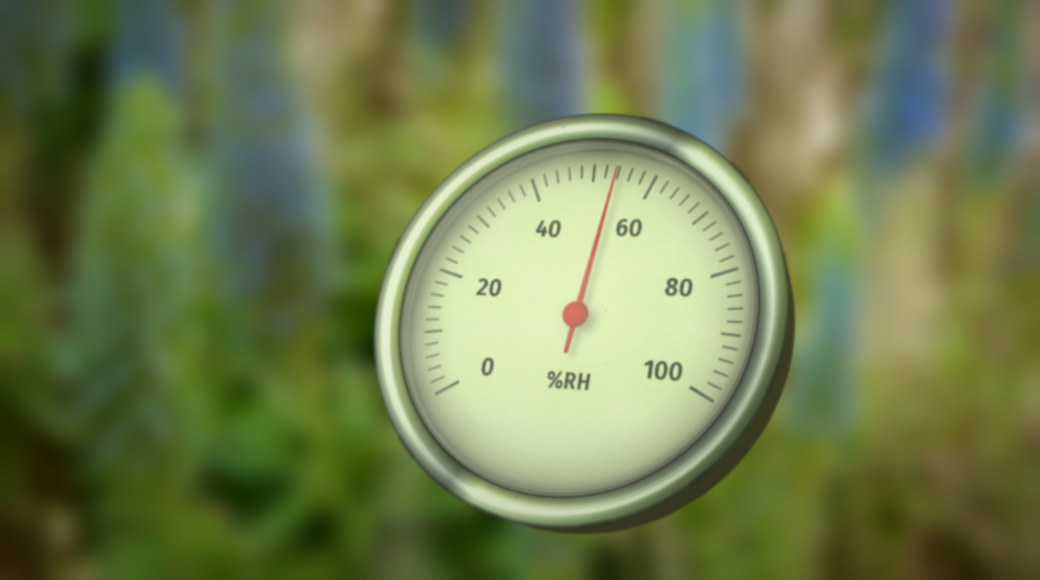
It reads 54,%
